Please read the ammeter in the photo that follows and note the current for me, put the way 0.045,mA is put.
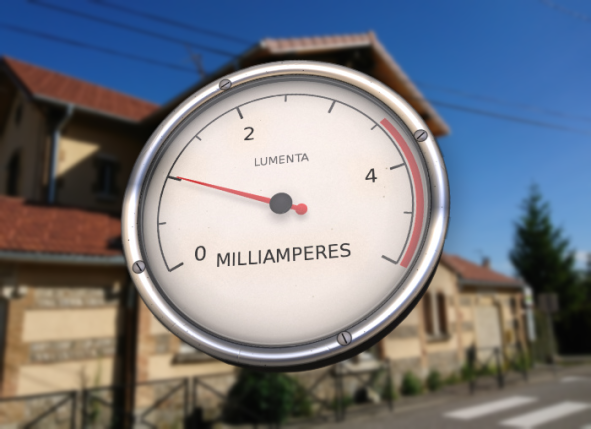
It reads 1,mA
